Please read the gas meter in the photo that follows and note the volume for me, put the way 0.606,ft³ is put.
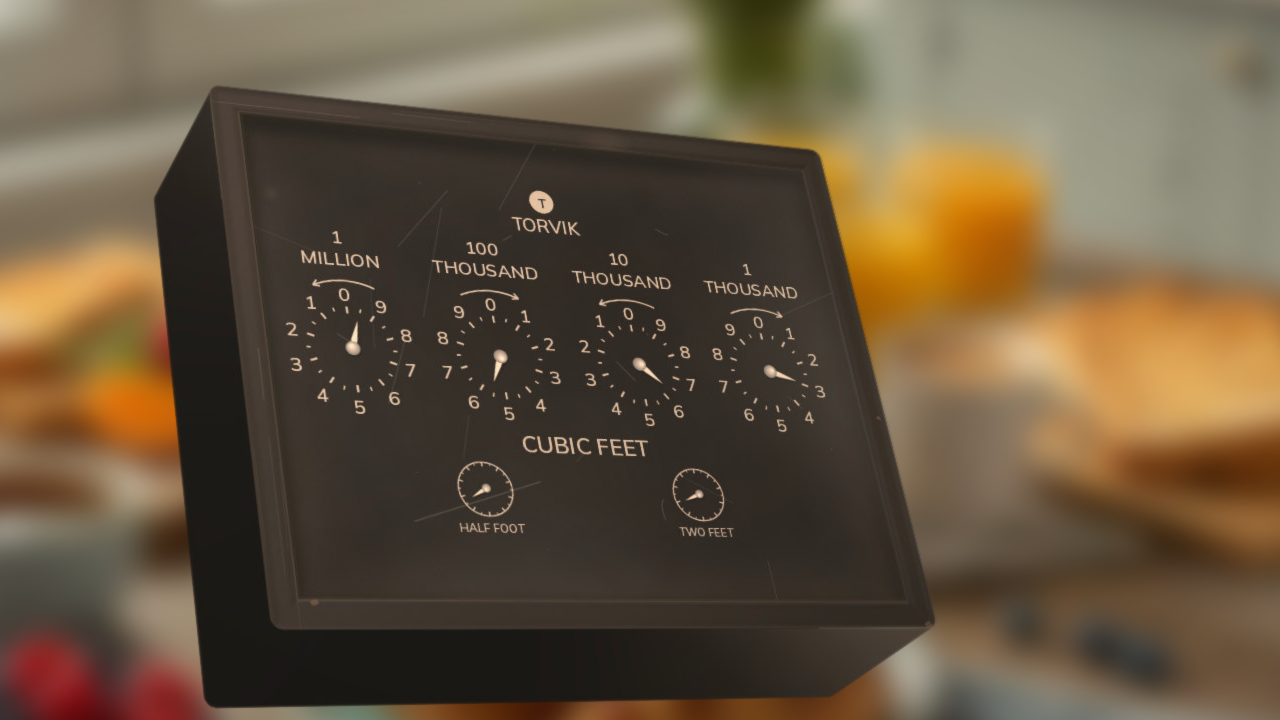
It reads 956300,ft³
